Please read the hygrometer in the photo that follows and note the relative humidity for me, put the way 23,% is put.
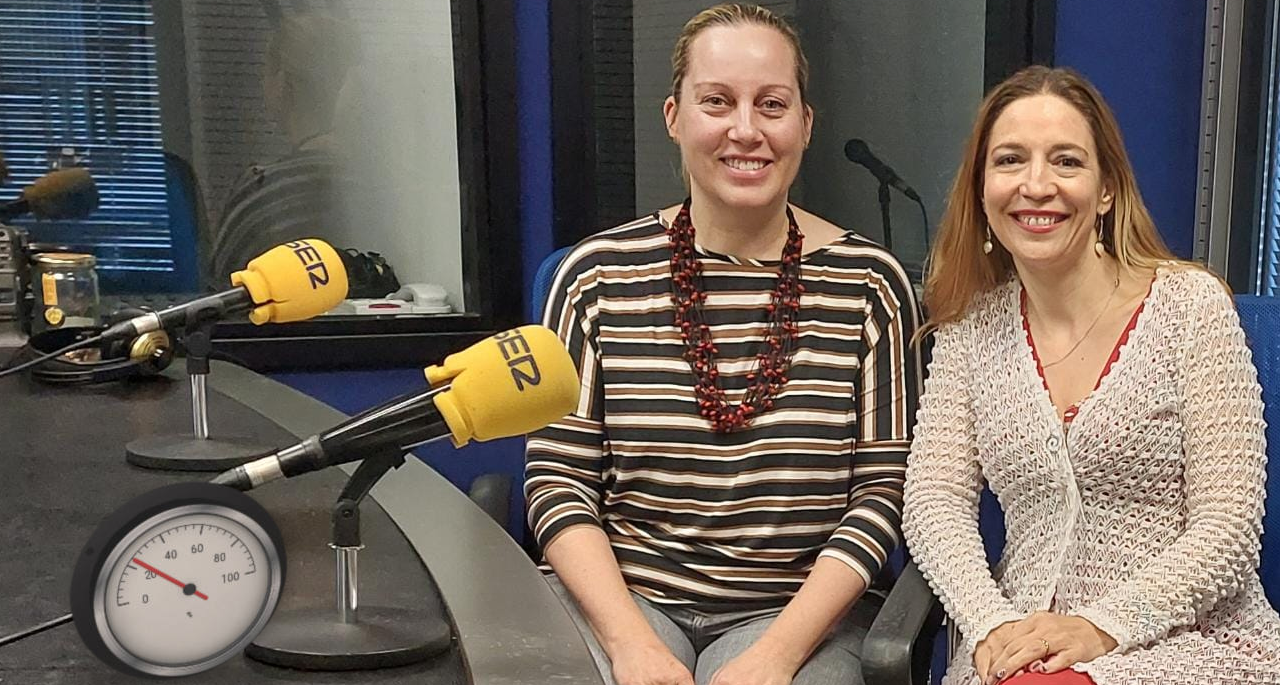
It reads 24,%
